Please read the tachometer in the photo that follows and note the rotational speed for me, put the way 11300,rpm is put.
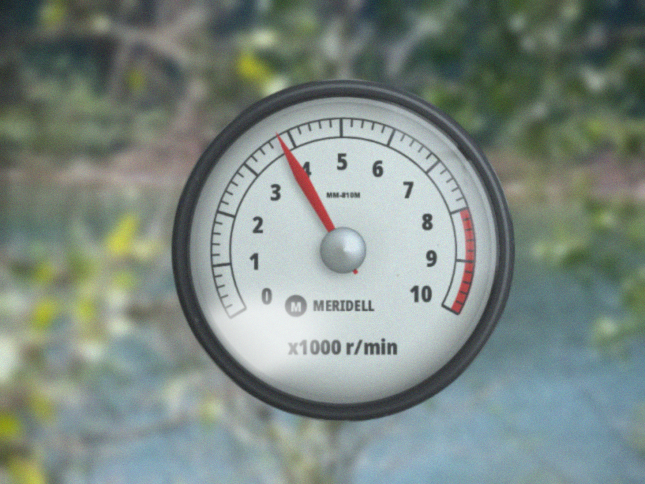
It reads 3800,rpm
